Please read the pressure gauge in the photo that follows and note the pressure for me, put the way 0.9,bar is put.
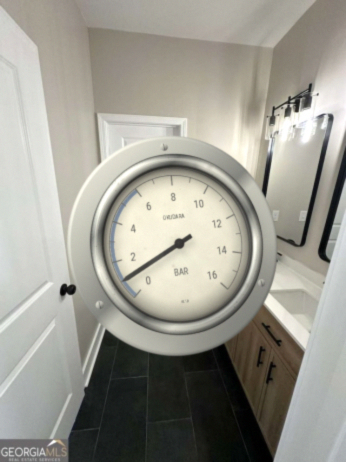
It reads 1,bar
